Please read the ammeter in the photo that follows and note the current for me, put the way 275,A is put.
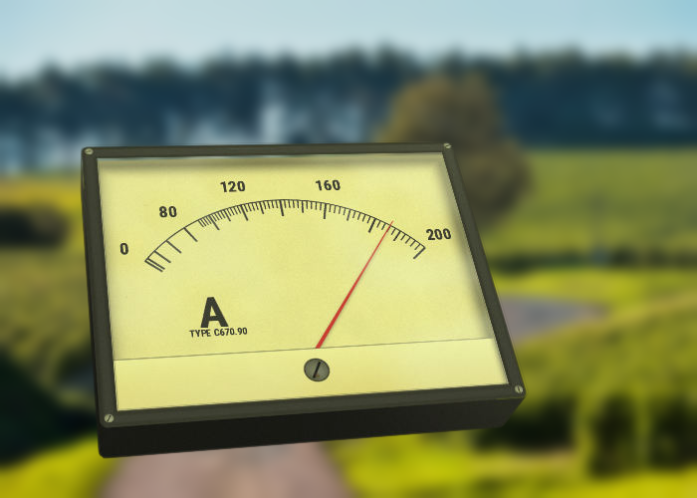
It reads 186,A
